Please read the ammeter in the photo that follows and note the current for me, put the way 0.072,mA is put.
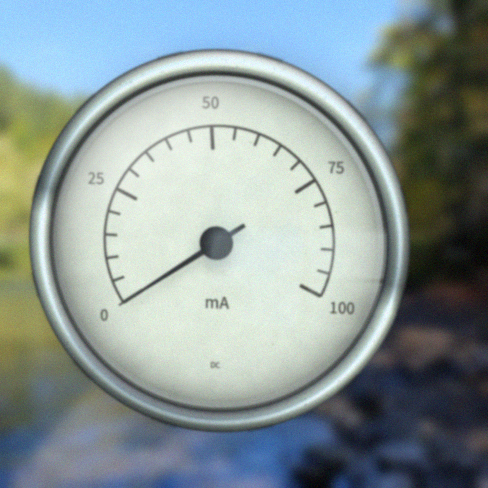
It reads 0,mA
